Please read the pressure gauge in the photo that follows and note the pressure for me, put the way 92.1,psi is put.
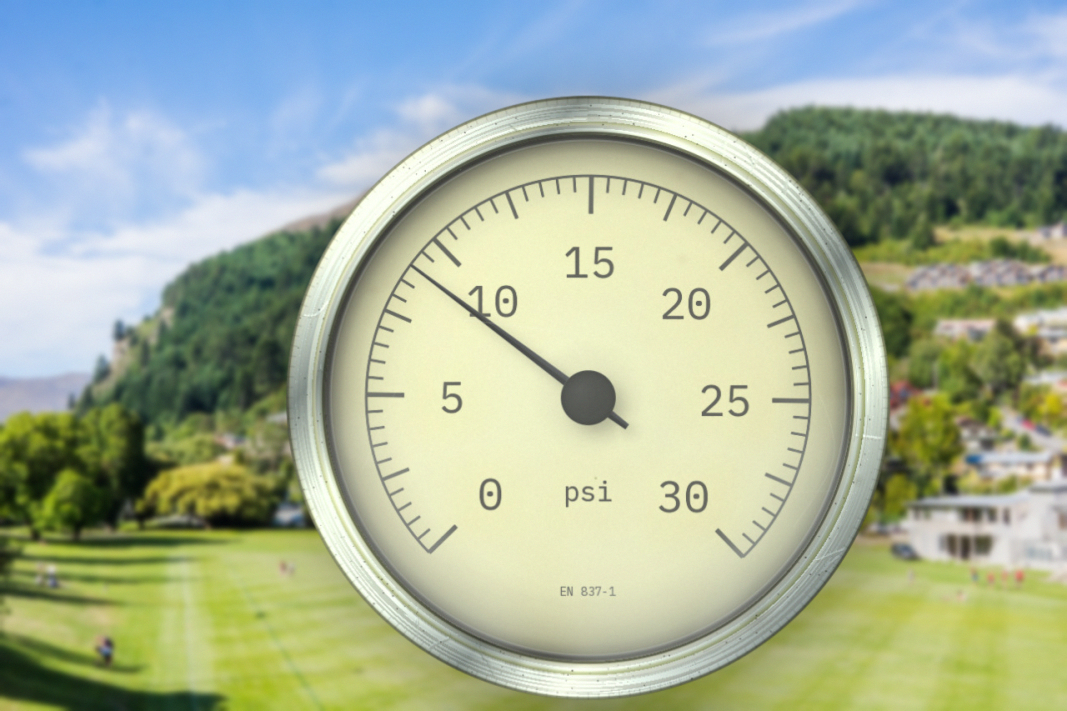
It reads 9,psi
